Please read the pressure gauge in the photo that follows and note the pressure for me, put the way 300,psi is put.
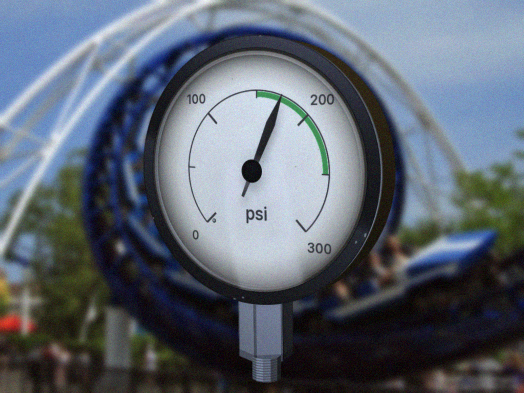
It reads 175,psi
